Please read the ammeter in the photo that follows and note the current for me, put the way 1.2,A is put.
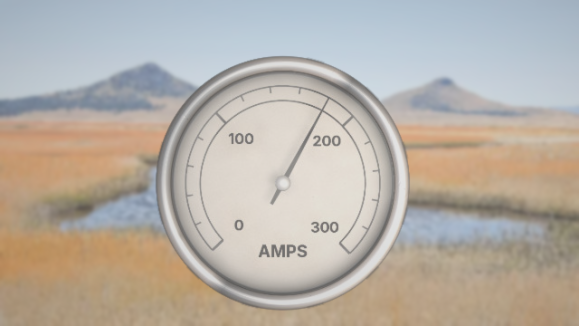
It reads 180,A
